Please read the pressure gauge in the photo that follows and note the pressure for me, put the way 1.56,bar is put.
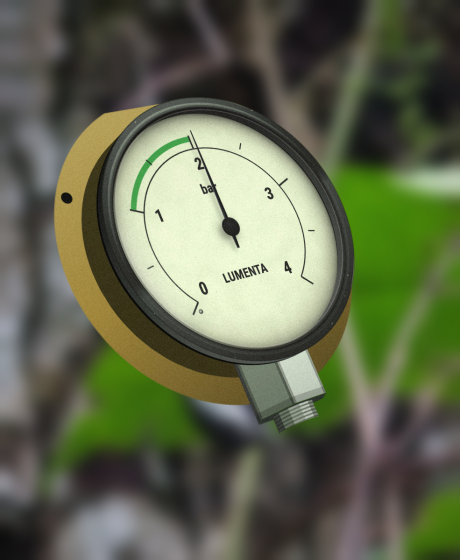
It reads 2,bar
